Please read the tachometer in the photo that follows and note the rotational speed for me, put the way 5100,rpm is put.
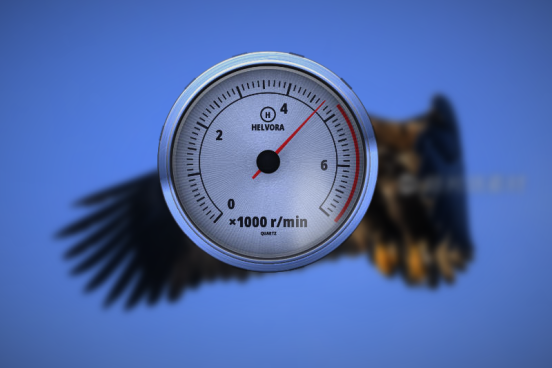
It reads 4700,rpm
